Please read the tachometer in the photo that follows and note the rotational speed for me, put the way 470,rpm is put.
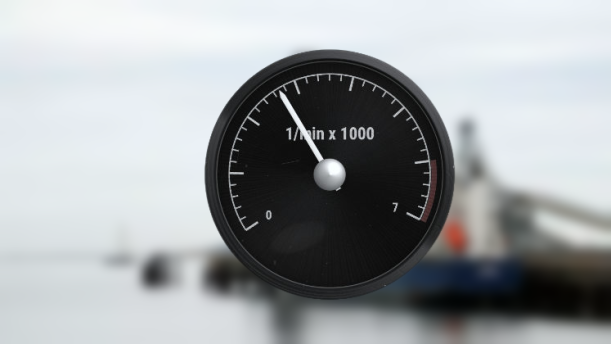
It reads 2700,rpm
